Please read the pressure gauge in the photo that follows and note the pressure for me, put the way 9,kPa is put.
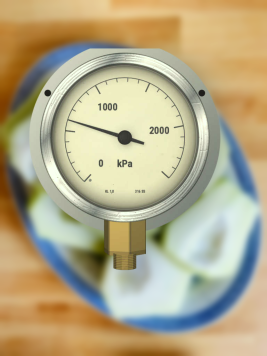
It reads 600,kPa
